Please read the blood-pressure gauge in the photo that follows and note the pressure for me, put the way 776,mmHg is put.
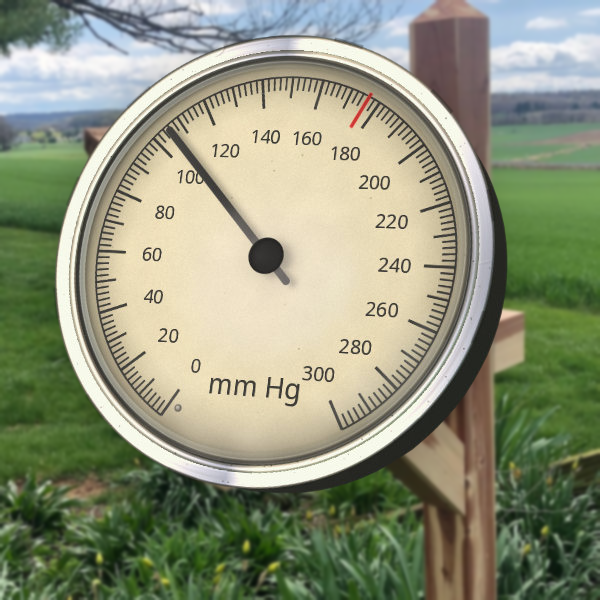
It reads 106,mmHg
